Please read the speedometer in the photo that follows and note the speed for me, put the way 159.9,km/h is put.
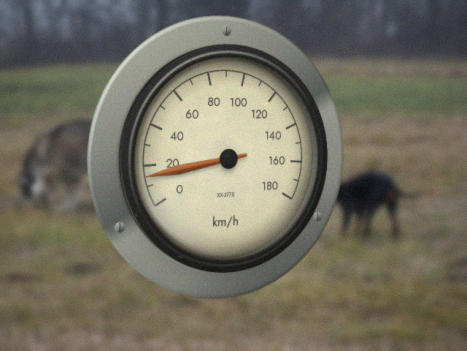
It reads 15,km/h
